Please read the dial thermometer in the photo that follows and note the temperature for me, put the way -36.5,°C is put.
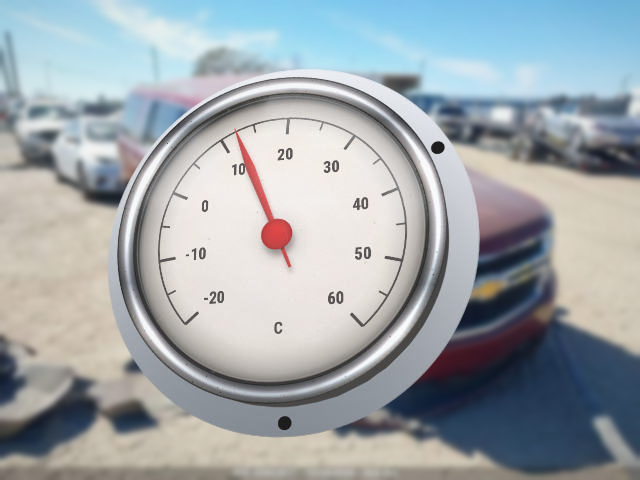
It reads 12.5,°C
